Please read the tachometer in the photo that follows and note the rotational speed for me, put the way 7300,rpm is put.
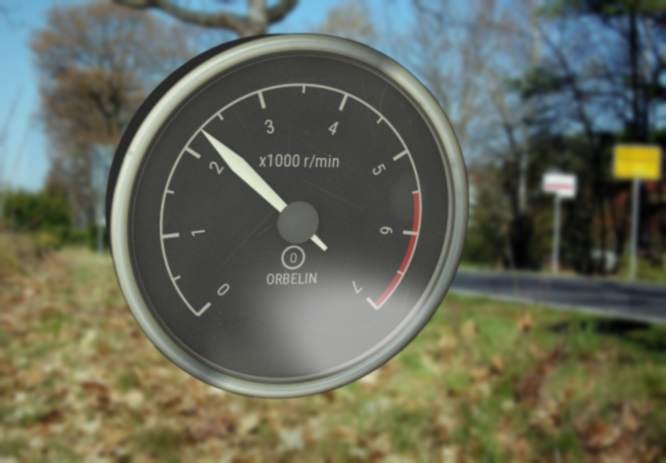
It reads 2250,rpm
